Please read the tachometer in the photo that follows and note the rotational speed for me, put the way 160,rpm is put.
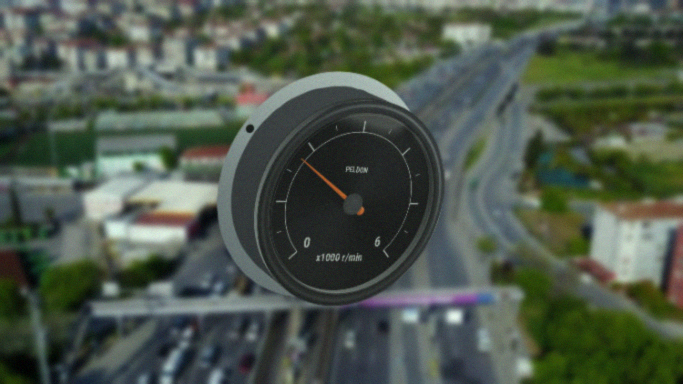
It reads 1750,rpm
